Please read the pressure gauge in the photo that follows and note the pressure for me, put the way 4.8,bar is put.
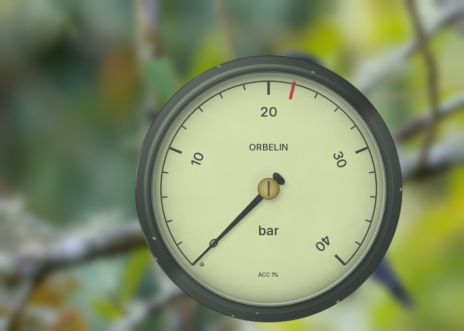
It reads 0,bar
